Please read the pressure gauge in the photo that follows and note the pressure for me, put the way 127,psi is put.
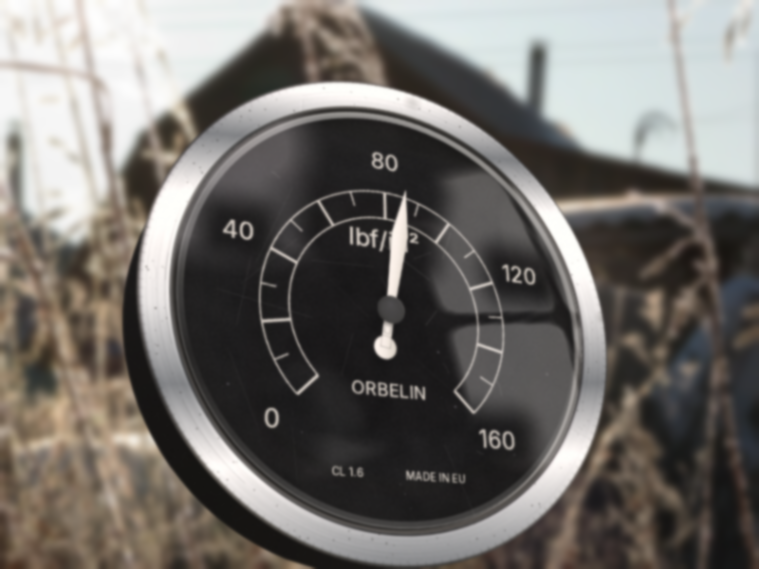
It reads 85,psi
